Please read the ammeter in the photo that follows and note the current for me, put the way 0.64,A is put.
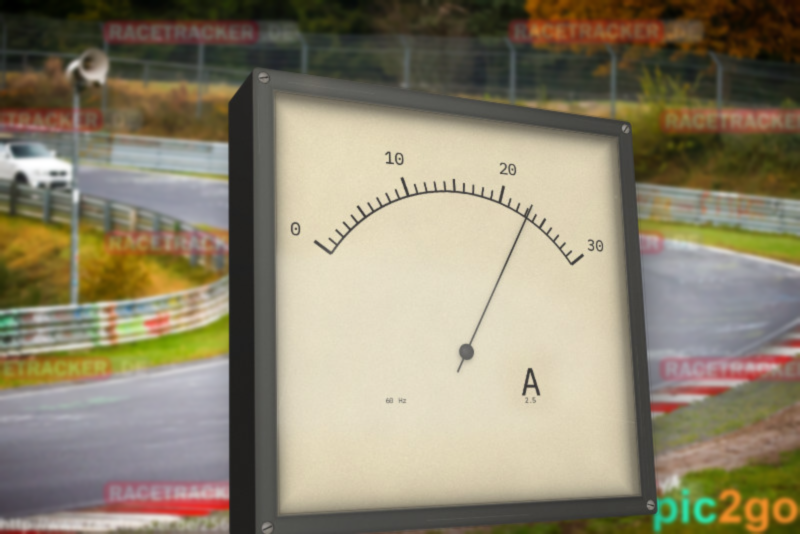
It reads 23,A
